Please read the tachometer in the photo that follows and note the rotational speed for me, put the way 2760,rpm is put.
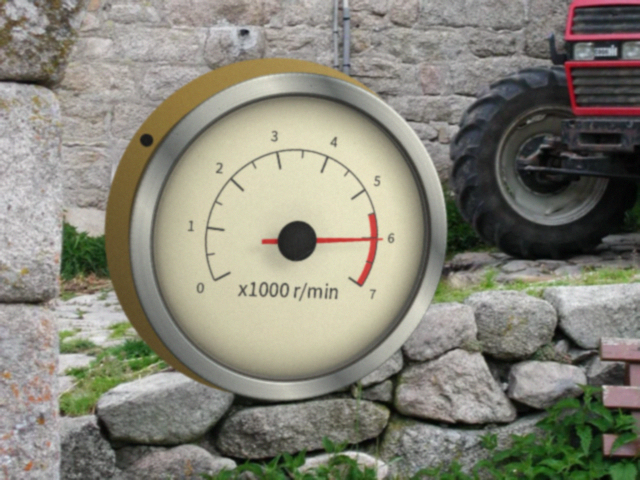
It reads 6000,rpm
